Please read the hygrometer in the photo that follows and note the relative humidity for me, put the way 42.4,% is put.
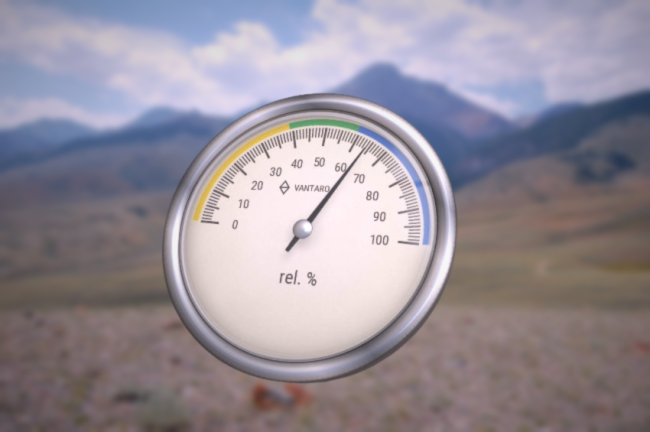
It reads 65,%
